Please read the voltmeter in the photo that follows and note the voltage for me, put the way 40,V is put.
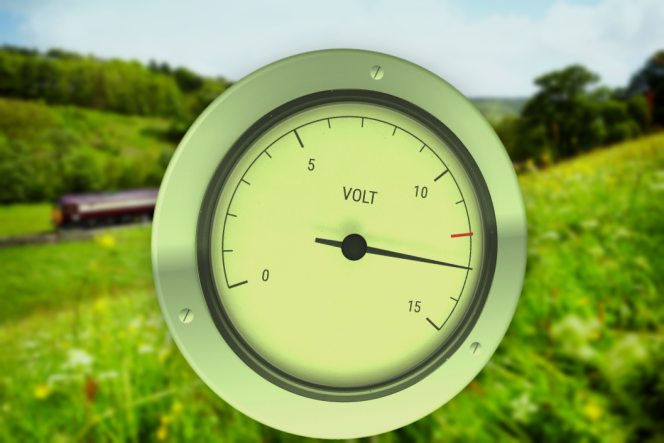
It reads 13,V
